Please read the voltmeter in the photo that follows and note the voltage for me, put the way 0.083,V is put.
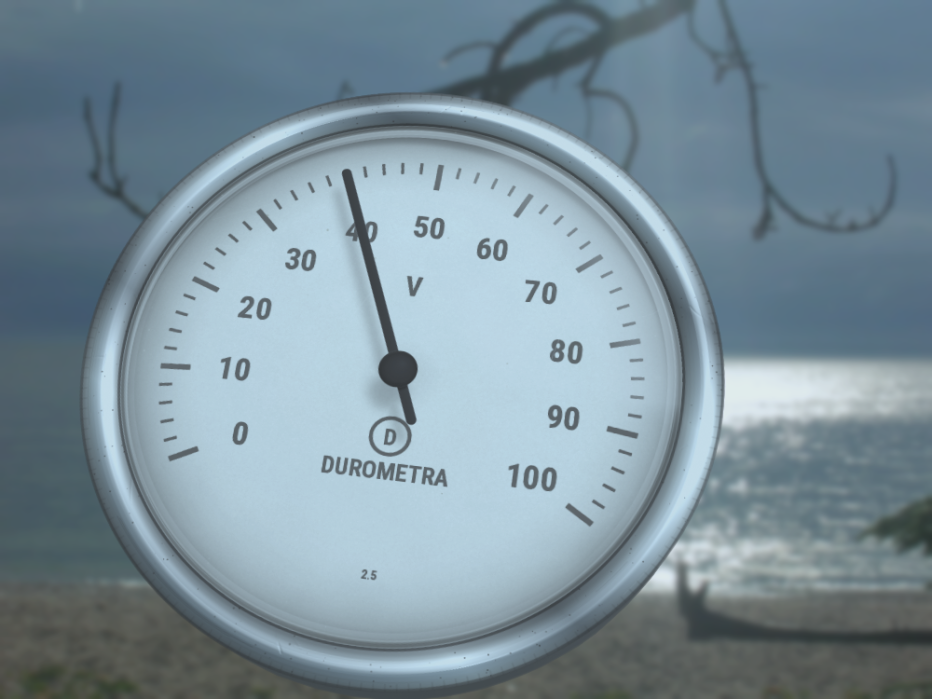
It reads 40,V
